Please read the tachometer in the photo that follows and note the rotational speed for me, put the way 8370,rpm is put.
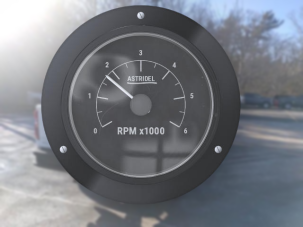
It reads 1750,rpm
